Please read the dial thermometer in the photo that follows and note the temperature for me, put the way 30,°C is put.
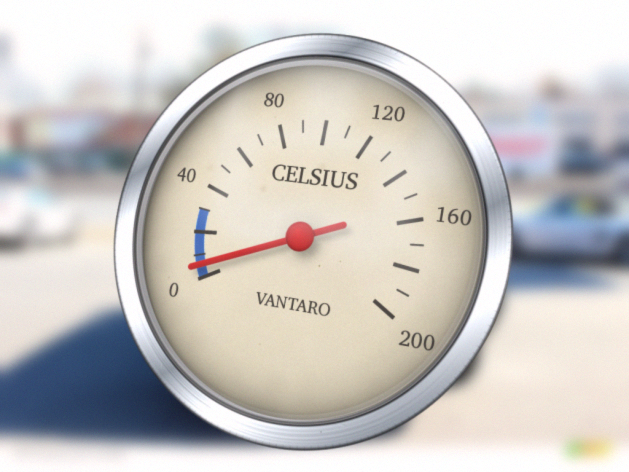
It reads 5,°C
